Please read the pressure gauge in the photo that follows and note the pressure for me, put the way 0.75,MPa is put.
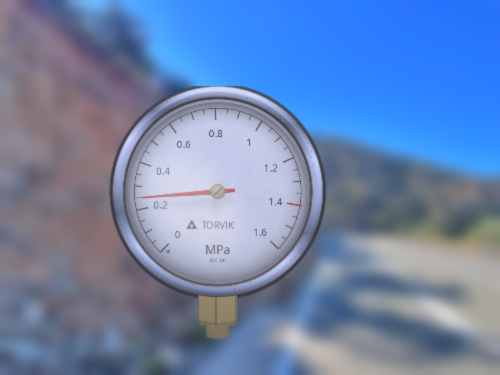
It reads 0.25,MPa
